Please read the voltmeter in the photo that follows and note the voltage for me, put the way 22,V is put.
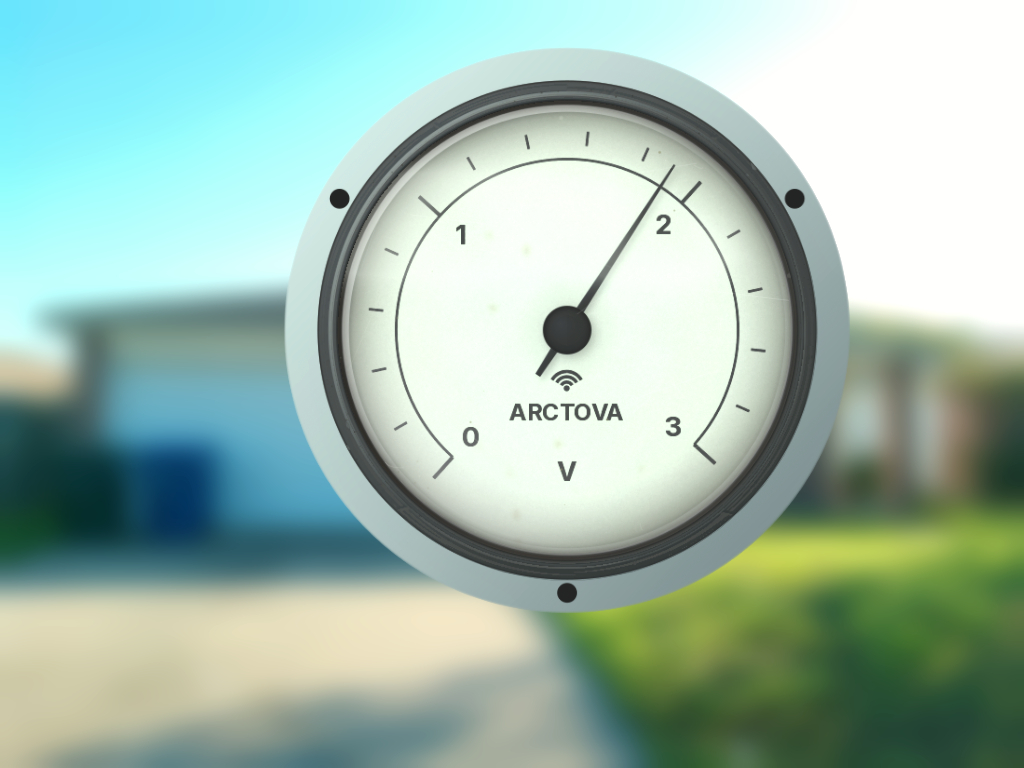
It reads 1.9,V
